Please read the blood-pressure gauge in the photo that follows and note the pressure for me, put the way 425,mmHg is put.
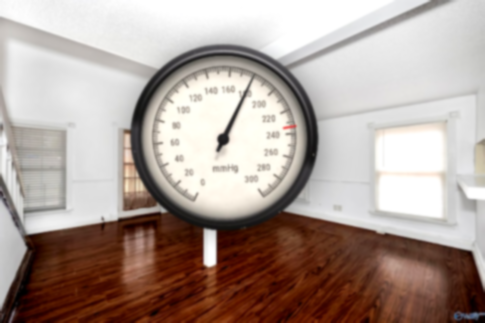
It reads 180,mmHg
